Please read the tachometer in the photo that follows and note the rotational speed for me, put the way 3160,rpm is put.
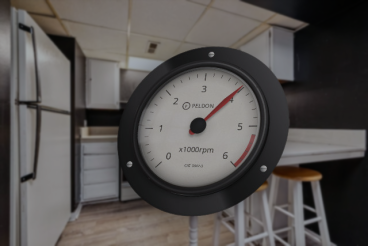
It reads 4000,rpm
